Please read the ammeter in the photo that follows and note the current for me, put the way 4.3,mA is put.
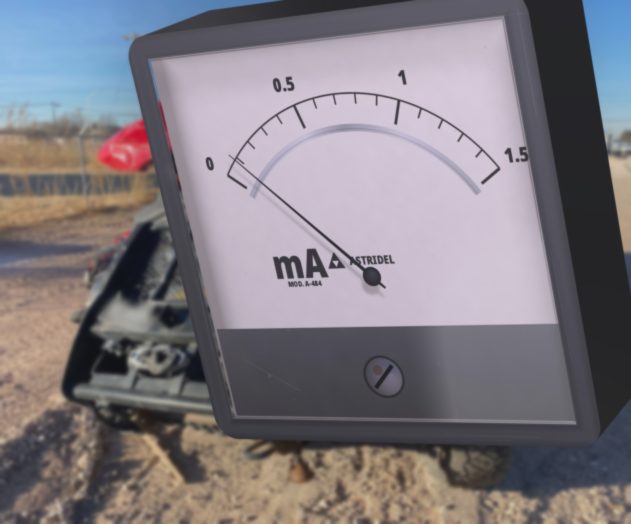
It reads 0.1,mA
